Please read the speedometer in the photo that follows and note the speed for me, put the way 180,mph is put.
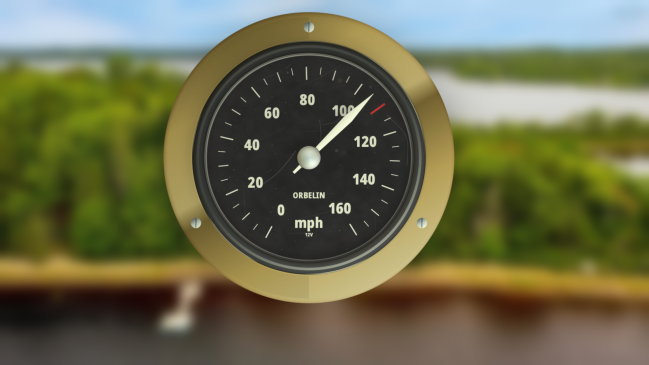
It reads 105,mph
